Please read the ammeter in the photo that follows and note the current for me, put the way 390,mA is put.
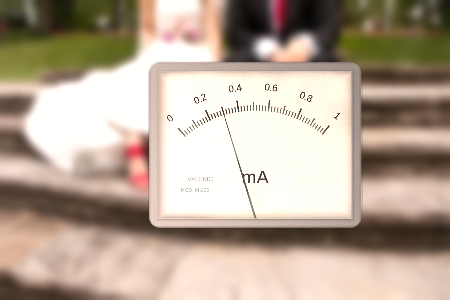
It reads 0.3,mA
